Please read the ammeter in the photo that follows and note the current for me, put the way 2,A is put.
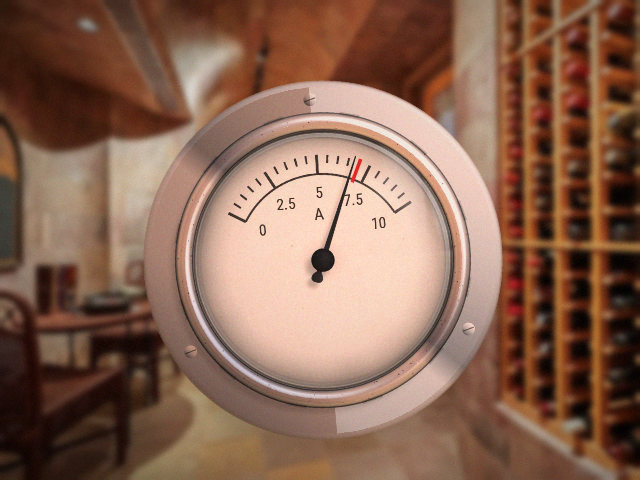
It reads 6.75,A
